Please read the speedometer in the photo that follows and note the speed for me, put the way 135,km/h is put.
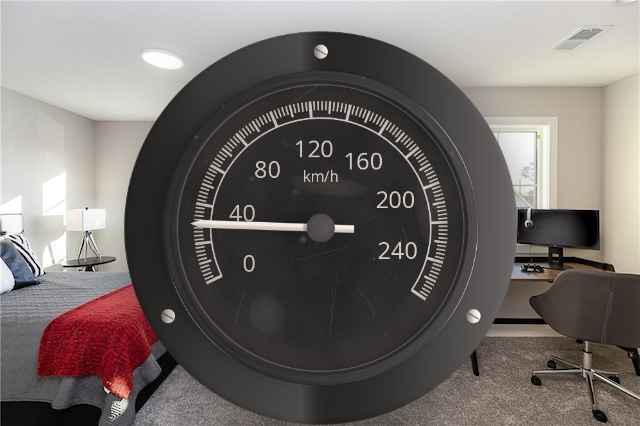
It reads 30,km/h
